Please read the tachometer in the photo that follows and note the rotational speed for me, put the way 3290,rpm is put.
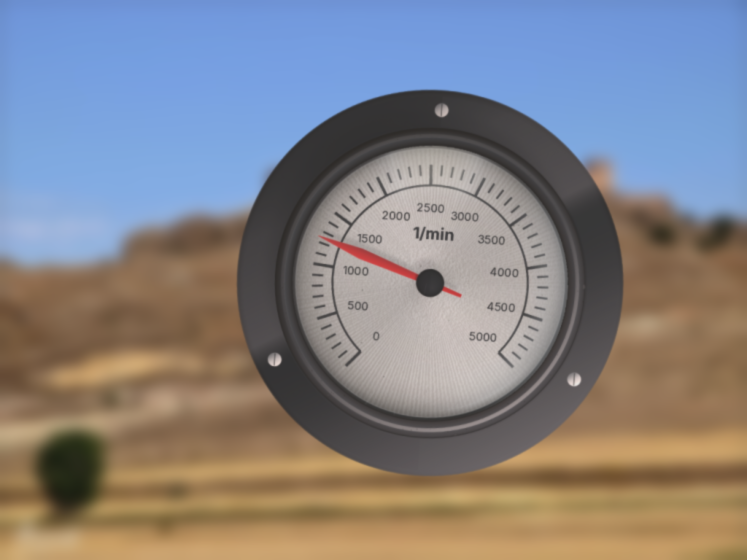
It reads 1250,rpm
